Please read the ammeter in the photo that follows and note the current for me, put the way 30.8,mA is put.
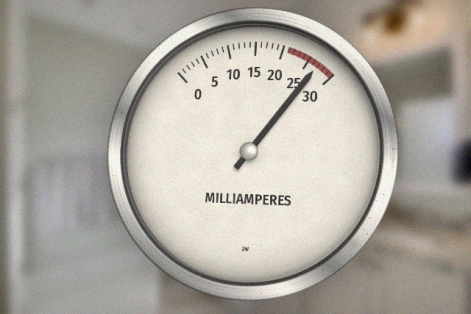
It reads 27,mA
